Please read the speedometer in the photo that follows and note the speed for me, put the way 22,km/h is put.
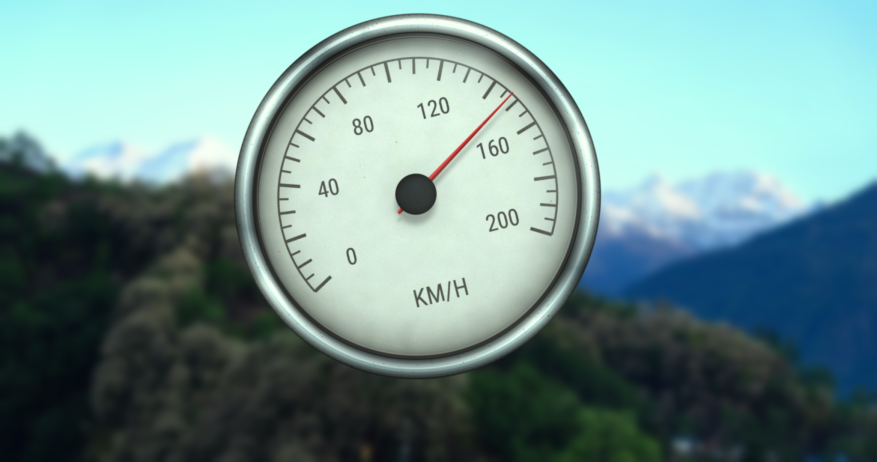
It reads 147.5,km/h
